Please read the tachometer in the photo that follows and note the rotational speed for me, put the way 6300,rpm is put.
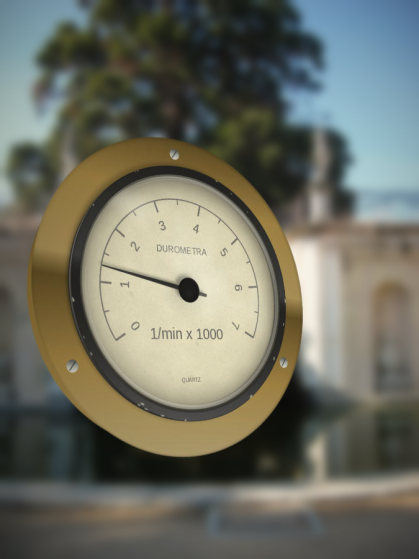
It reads 1250,rpm
